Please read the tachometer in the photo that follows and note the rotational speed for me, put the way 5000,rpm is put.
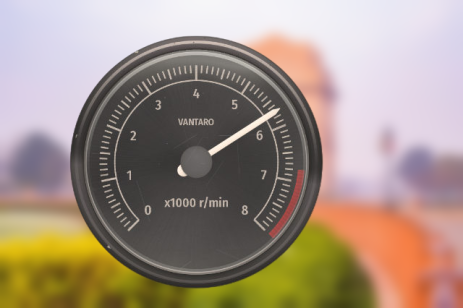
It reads 5700,rpm
